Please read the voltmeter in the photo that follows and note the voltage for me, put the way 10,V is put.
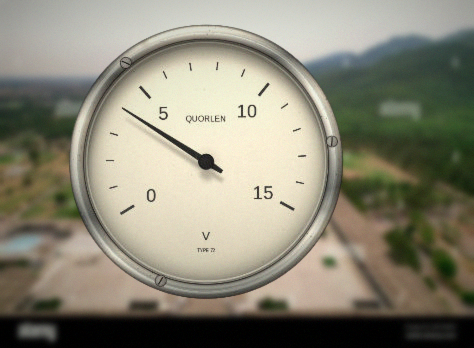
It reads 4,V
